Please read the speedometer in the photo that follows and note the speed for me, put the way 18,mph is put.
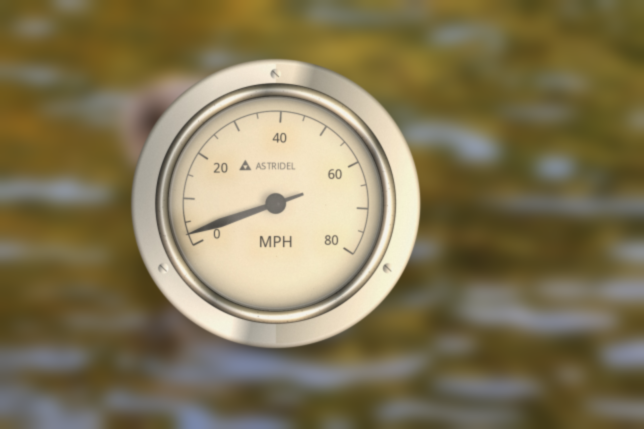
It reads 2.5,mph
